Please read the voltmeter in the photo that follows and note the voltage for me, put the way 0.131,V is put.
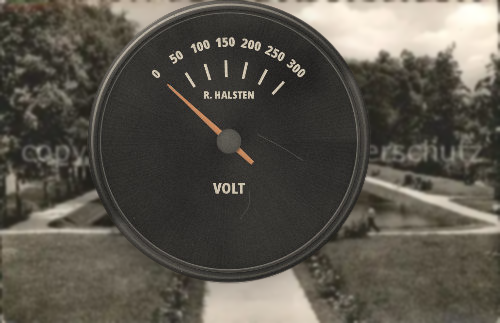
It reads 0,V
